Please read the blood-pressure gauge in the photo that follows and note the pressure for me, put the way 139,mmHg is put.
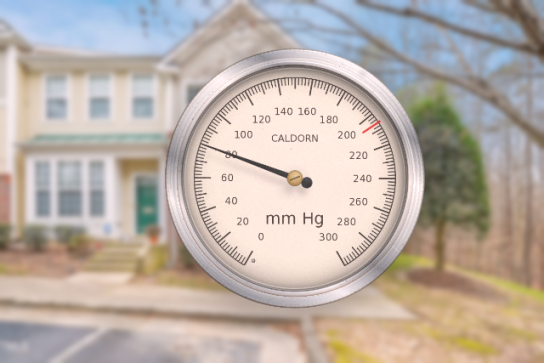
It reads 80,mmHg
